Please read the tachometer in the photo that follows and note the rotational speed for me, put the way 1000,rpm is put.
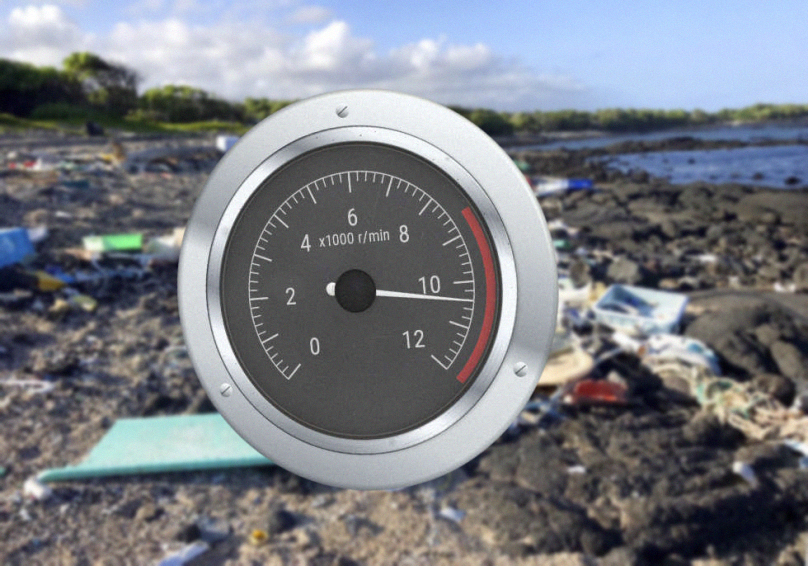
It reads 10400,rpm
